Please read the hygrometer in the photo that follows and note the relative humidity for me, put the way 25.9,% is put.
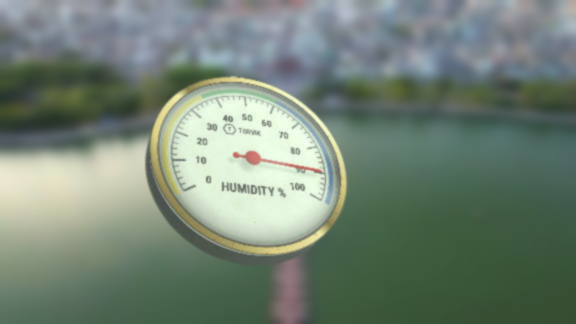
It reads 90,%
